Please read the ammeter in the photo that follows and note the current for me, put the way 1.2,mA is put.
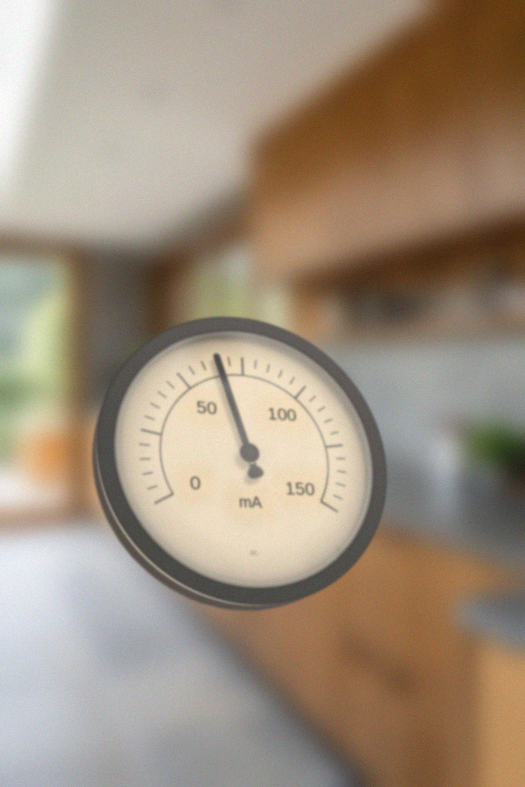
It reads 65,mA
